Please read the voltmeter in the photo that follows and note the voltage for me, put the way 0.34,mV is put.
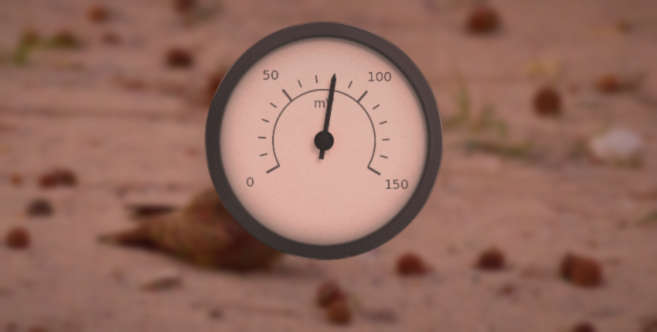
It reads 80,mV
